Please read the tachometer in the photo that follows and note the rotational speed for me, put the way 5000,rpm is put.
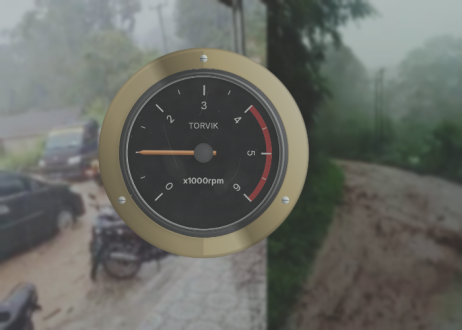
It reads 1000,rpm
